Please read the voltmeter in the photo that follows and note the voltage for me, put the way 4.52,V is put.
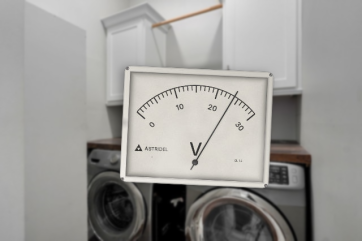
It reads 24,V
